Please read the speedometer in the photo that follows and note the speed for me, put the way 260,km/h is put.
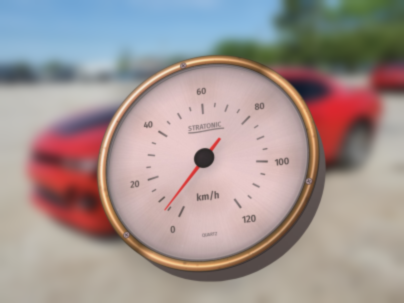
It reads 5,km/h
